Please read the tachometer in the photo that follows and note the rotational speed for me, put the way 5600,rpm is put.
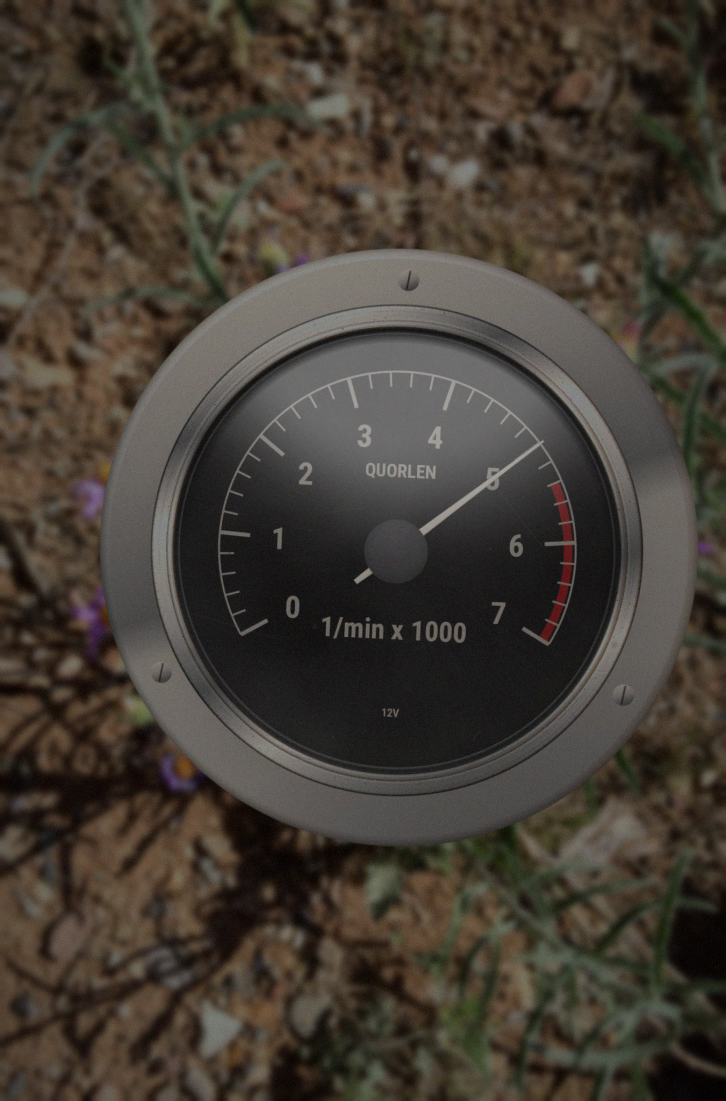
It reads 5000,rpm
